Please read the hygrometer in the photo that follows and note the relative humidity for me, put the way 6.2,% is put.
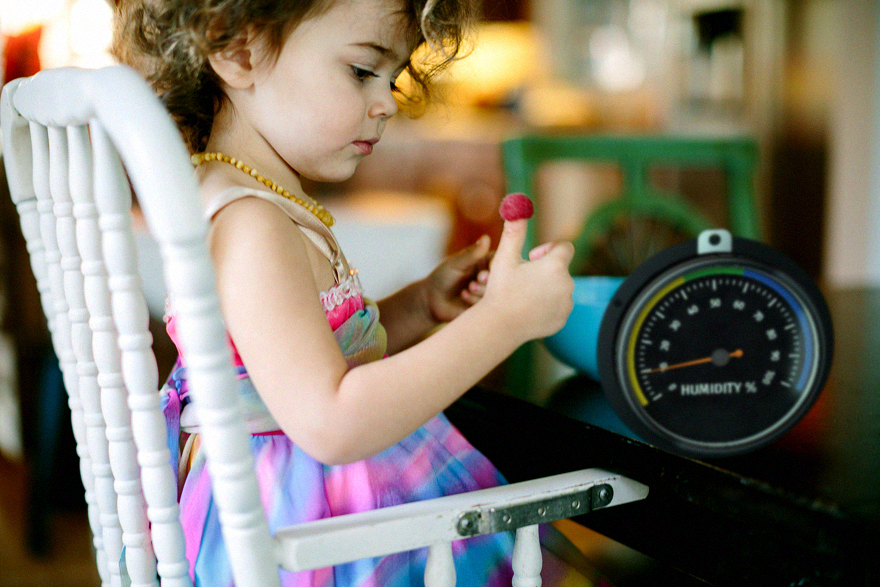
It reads 10,%
